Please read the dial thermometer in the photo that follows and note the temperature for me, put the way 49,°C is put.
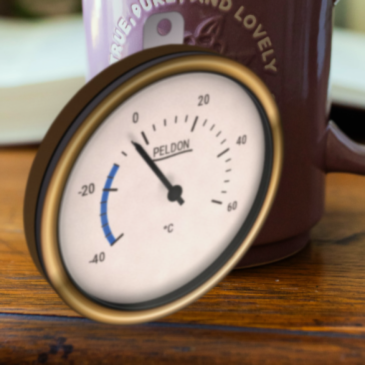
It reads -4,°C
